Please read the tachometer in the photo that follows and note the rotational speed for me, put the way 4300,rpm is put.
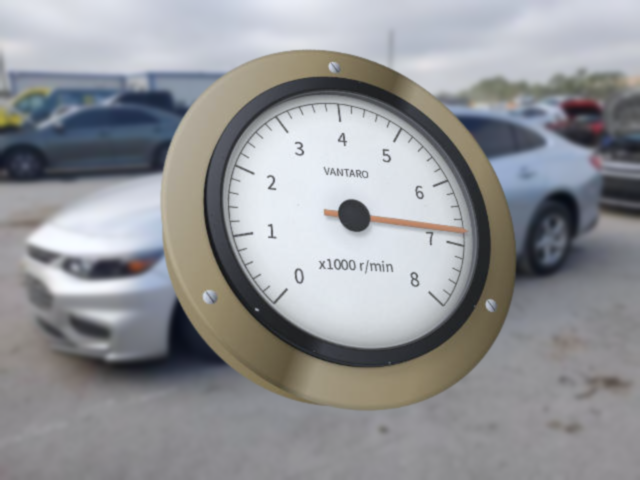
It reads 6800,rpm
